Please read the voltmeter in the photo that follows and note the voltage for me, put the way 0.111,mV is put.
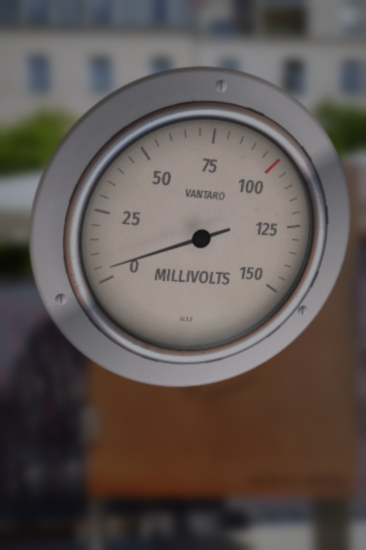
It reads 5,mV
